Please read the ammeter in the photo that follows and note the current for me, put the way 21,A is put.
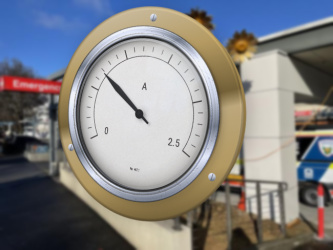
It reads 0.7,A
